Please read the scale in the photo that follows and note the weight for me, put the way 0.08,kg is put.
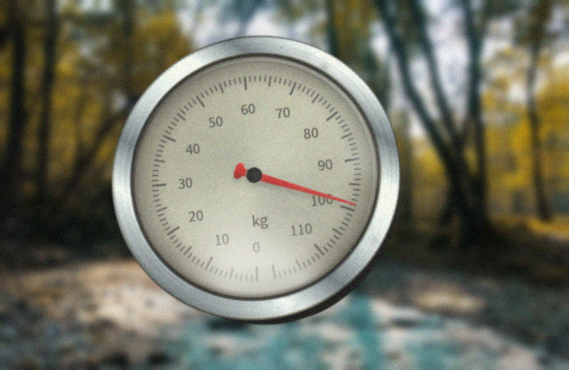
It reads 99,kg
